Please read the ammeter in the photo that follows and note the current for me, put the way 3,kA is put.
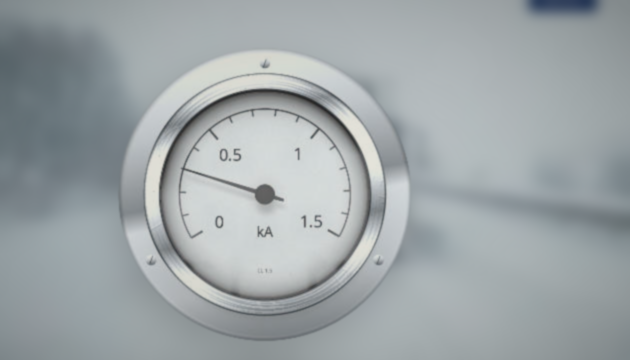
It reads 0.3,kA
